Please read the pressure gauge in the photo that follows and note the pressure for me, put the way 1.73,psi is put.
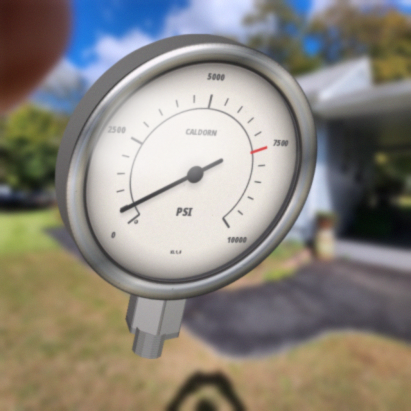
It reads 500,psi
